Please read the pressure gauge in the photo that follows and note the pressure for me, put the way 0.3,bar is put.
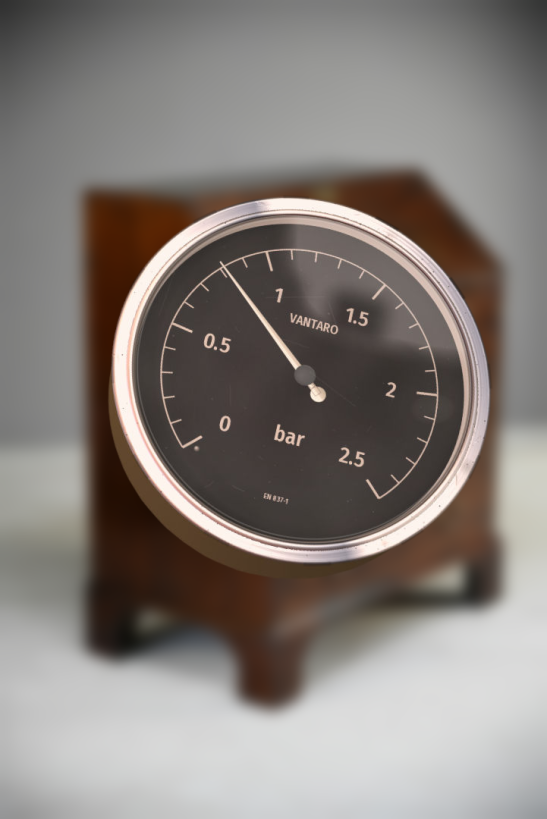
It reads 0.8,bar
